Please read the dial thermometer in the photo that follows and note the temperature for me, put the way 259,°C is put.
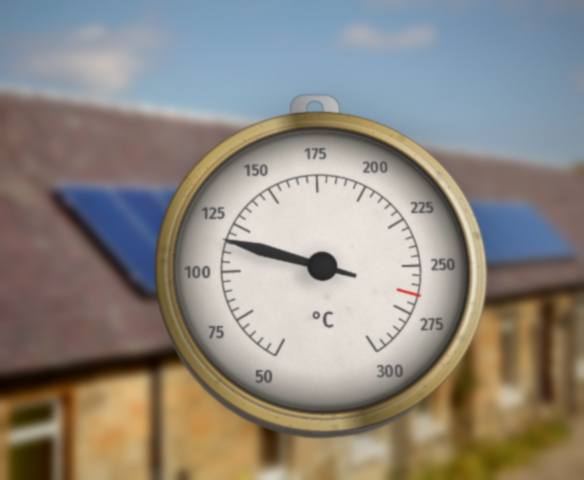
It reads 115,°C
